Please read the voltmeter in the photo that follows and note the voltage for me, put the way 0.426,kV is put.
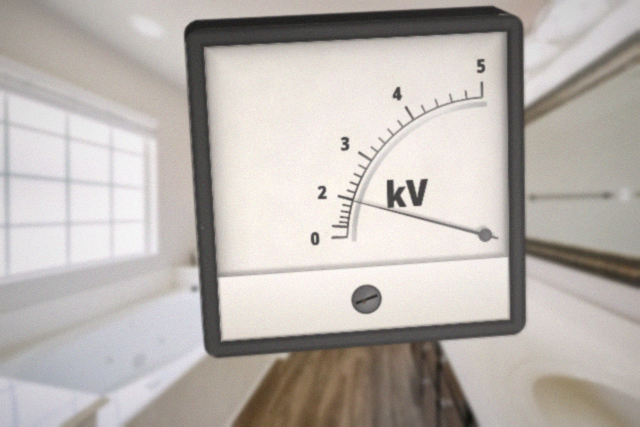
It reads 2,kV
